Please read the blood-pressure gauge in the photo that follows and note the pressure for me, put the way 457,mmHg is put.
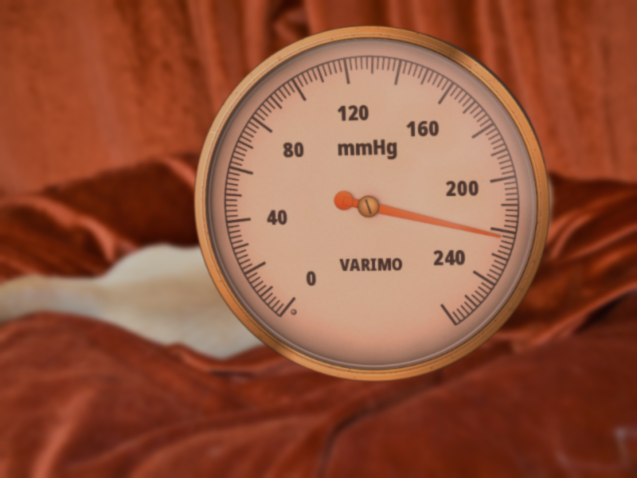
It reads 222,mmHg
